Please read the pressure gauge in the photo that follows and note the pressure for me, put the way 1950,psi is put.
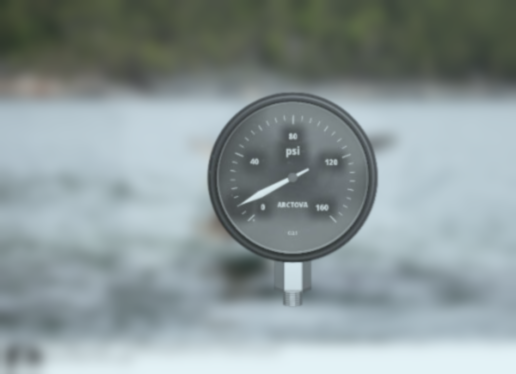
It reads 10,psi
